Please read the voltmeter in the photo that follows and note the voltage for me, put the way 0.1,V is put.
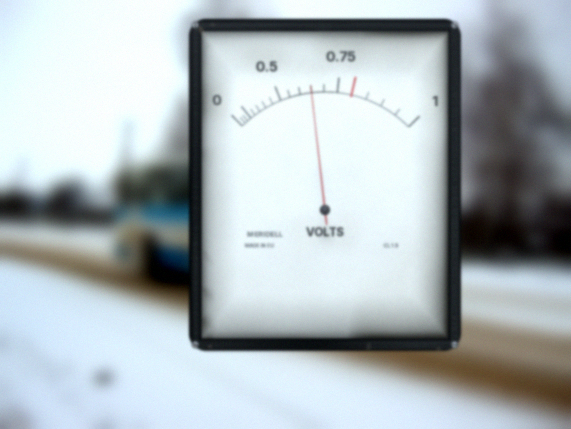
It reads 0.65,V
